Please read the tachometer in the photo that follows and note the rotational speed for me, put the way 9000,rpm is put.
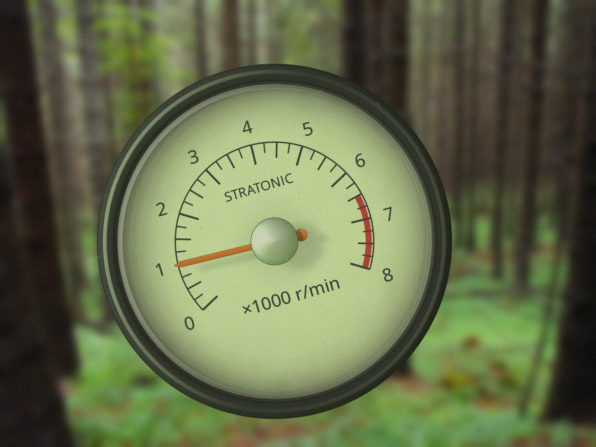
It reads 1000,rpm
